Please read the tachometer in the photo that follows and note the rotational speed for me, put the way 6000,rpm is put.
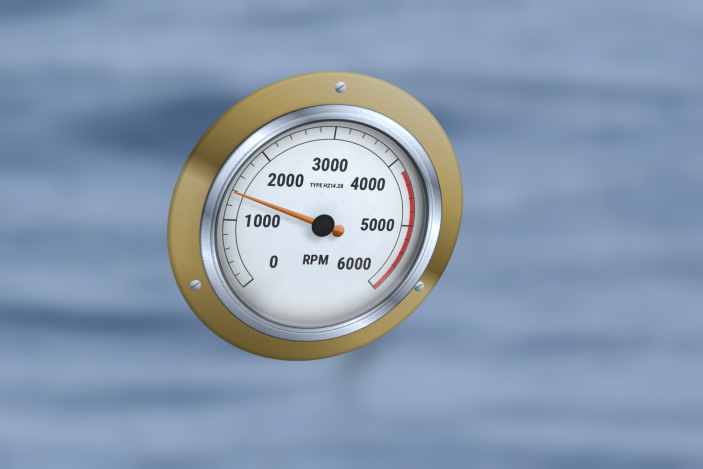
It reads 1400,rpm
